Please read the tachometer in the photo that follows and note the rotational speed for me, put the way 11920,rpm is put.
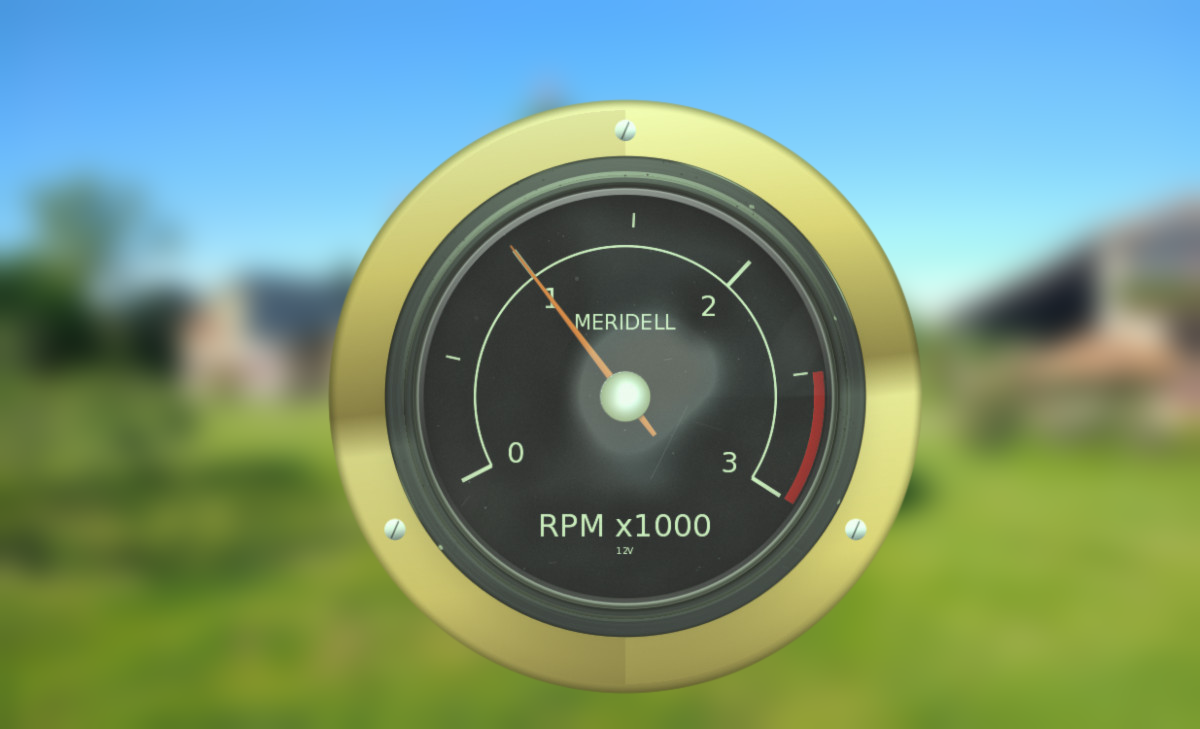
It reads 1000,rpm
